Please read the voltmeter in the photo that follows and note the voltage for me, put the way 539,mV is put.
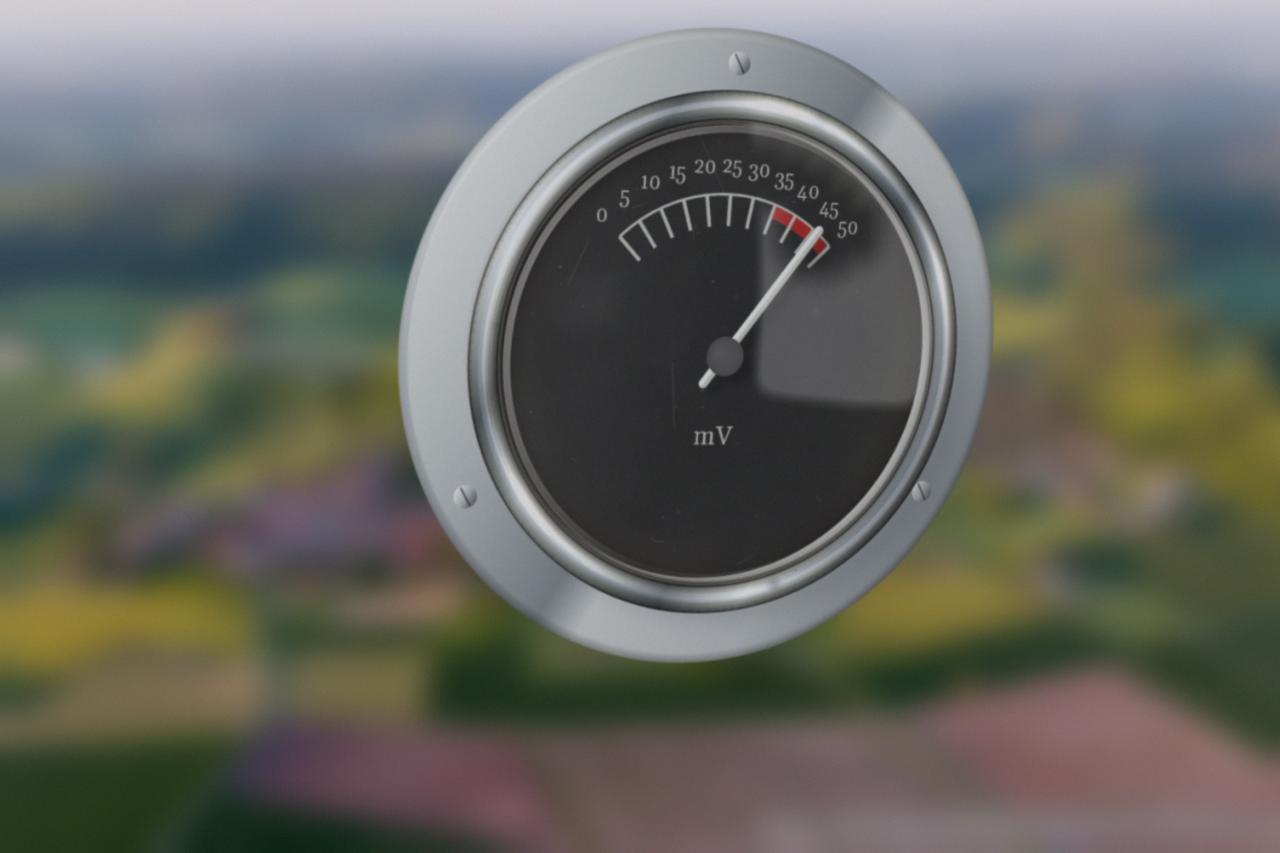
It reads 45,mV
